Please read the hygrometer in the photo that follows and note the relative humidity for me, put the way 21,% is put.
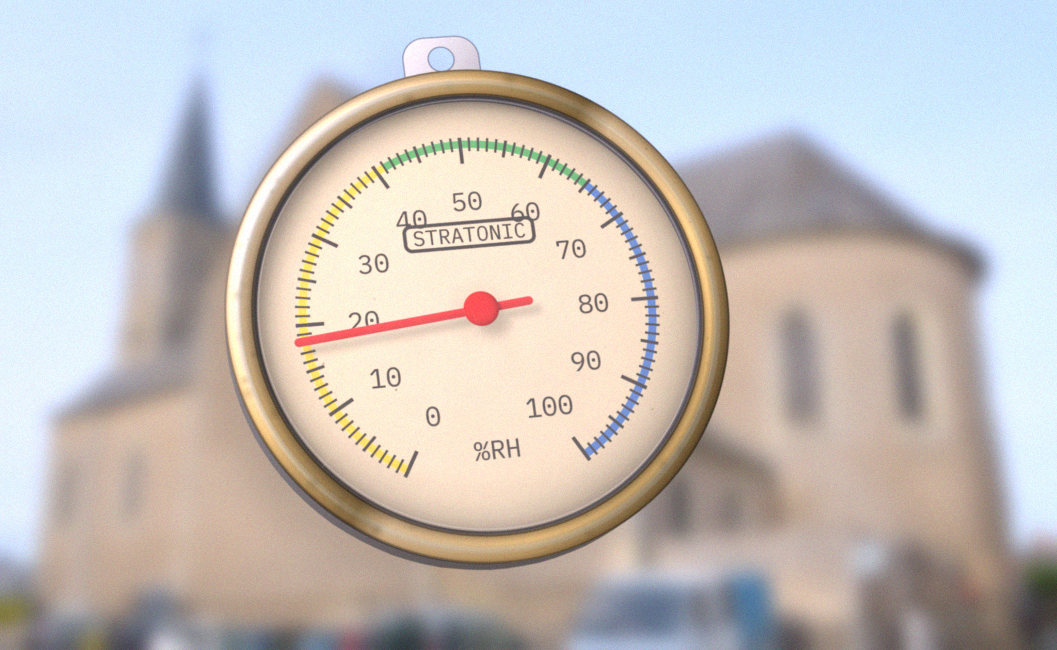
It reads 18,%
